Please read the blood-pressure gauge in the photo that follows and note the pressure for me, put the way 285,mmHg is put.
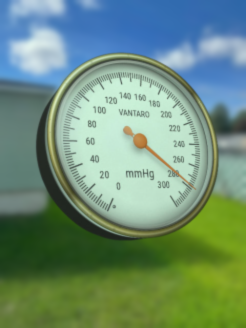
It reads 280,mmHg
